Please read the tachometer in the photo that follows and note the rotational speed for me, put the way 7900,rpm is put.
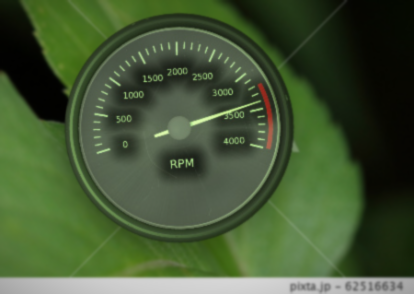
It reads 3400,rpm
